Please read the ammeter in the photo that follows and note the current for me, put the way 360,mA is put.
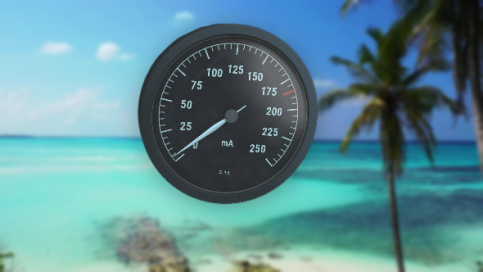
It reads 5,mA
